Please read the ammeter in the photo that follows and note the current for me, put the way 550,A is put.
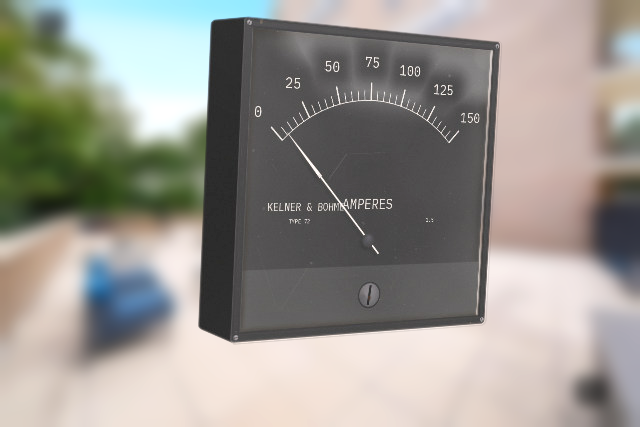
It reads 5,A
